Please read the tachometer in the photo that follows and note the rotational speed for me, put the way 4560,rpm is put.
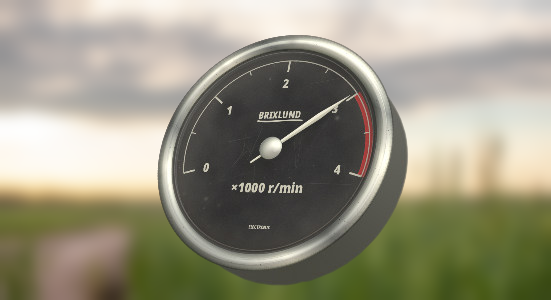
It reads 3000,rpm
